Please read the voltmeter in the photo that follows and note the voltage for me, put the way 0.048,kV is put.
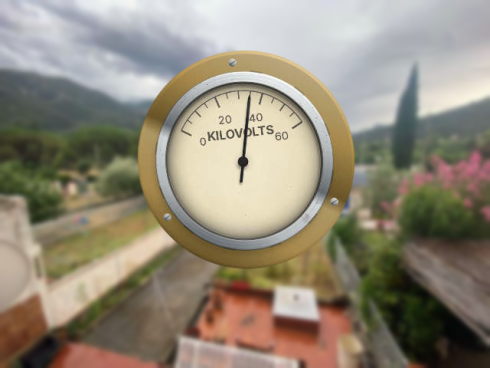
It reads 35,kV
